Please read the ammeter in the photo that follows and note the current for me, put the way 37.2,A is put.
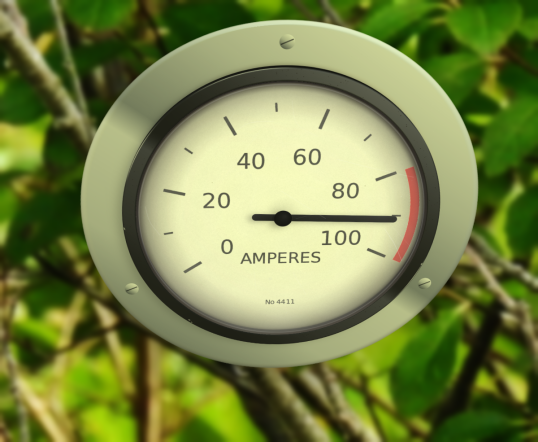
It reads 90,A
